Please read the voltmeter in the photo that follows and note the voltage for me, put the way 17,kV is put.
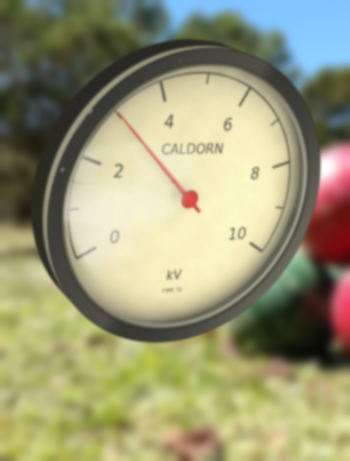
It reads 3,kV
